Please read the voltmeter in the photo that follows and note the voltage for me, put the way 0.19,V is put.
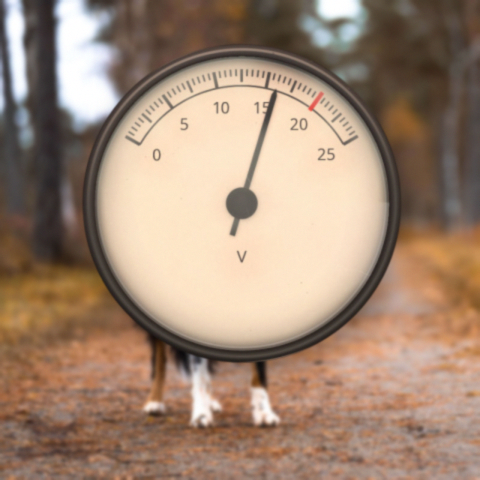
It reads 16,V
